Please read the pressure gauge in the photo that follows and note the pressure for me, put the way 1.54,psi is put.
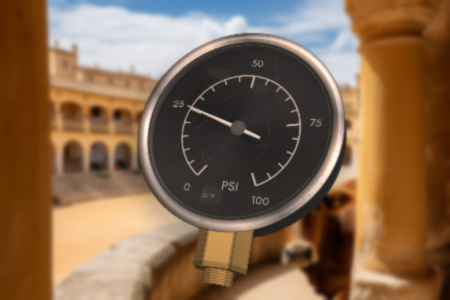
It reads 25,psi
